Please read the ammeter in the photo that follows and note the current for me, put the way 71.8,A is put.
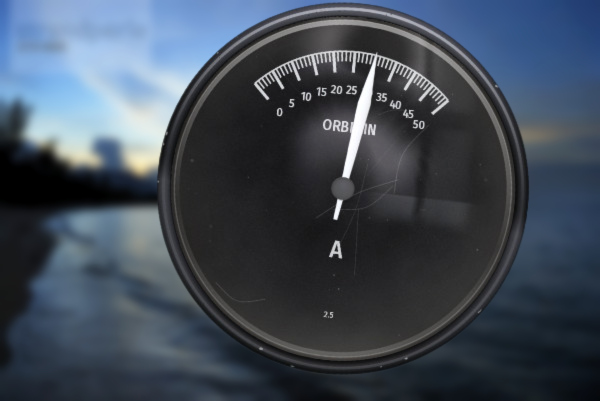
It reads 30,A
